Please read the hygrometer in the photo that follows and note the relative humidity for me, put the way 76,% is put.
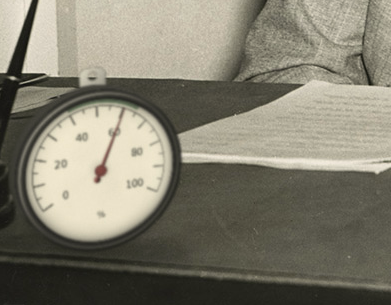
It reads 60,%
